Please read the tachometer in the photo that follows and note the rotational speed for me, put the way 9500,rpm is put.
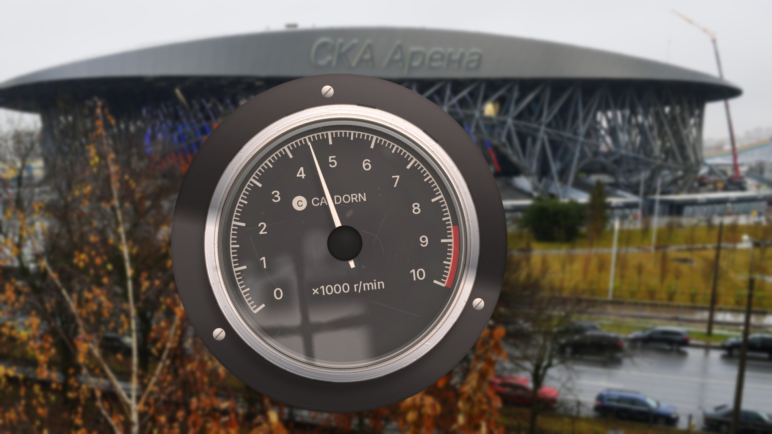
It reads 4500,rpm
